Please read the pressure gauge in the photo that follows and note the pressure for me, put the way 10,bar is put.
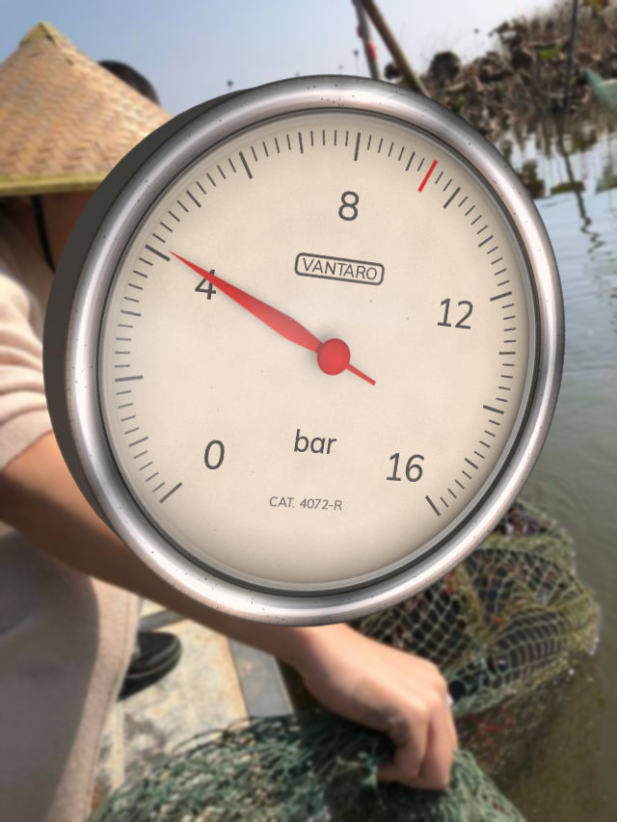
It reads 4.1,bar
